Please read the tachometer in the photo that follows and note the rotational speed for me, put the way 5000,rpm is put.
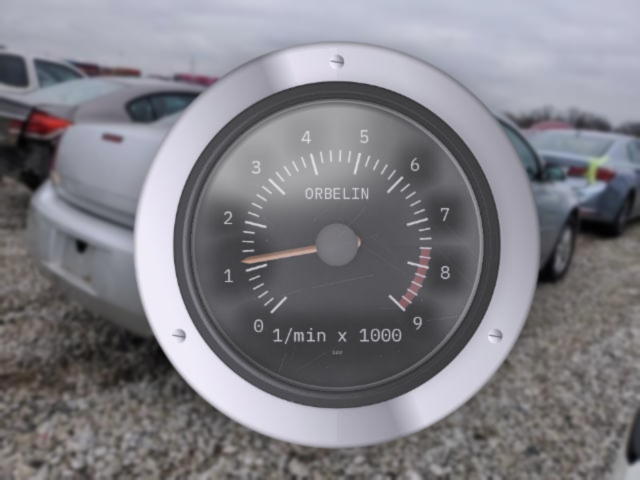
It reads 1200,rpm
